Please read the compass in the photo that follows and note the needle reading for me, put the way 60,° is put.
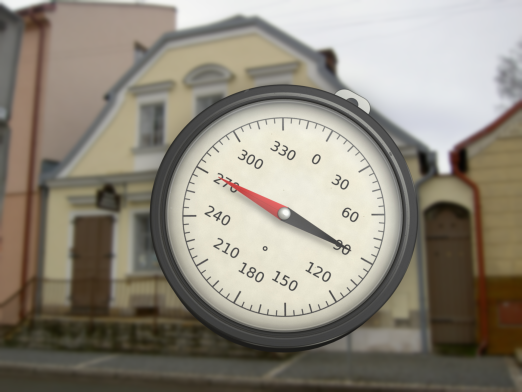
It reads 270,°
